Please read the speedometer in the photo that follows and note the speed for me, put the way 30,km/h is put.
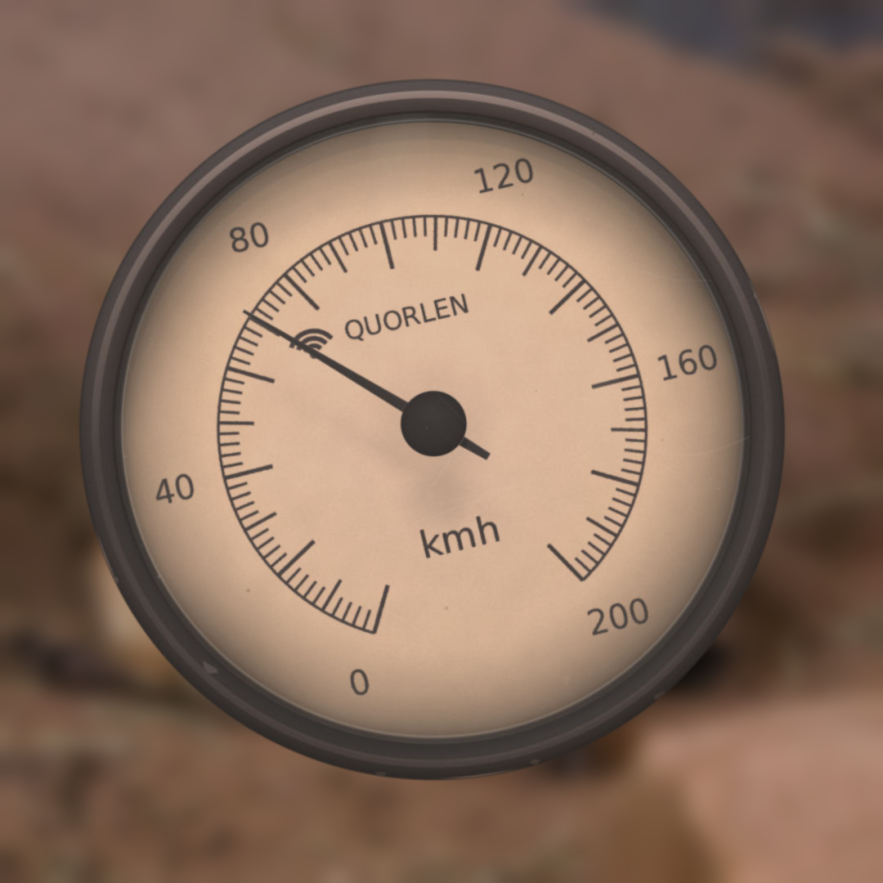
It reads 70,km/h
